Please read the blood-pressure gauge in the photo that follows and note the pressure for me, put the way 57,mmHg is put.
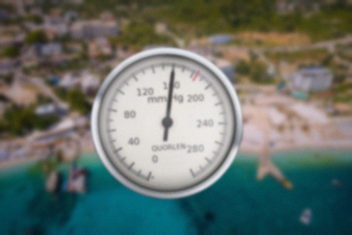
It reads 160,mmHg
